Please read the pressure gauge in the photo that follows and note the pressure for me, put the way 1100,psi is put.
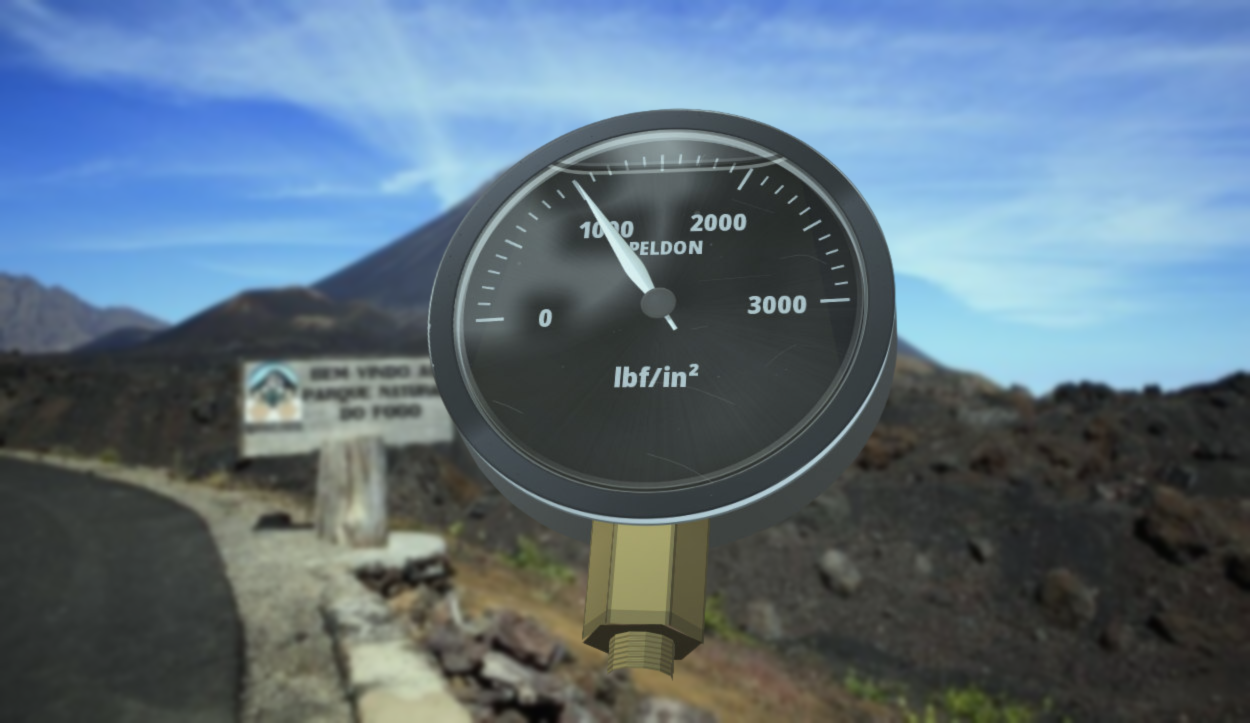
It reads 1000,psi
